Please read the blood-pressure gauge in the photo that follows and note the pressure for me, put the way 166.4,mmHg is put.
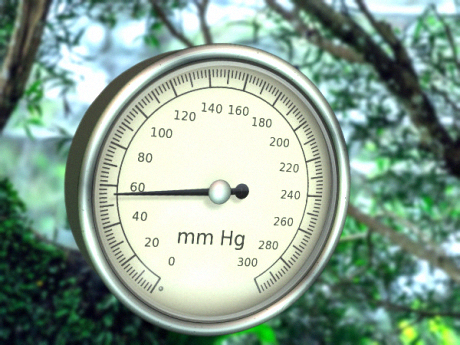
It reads 56,mmHg
